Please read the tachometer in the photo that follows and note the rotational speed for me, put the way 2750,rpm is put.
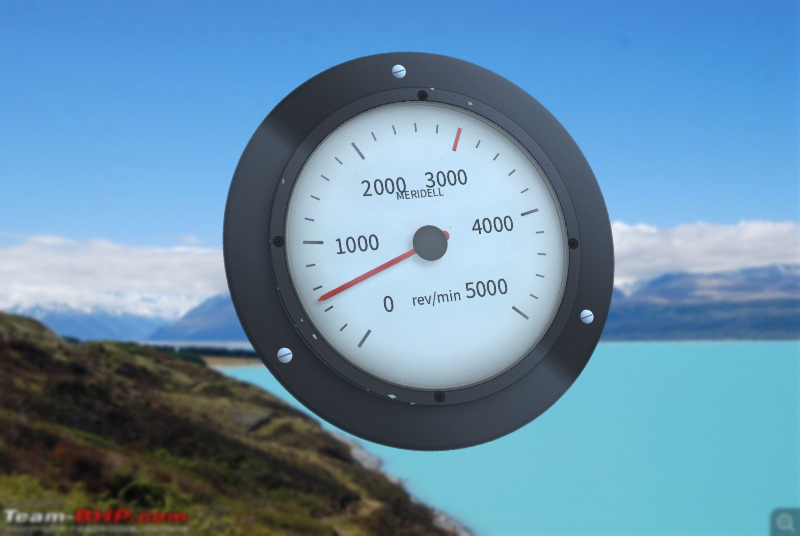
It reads 500,rpm
